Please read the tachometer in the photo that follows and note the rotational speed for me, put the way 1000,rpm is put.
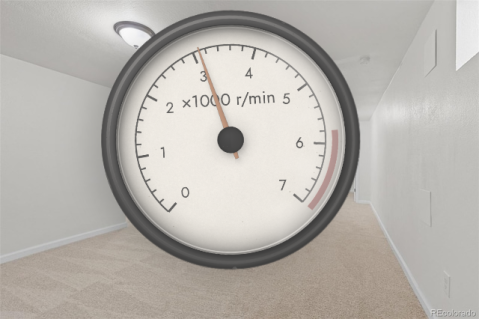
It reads 3100,rpm
